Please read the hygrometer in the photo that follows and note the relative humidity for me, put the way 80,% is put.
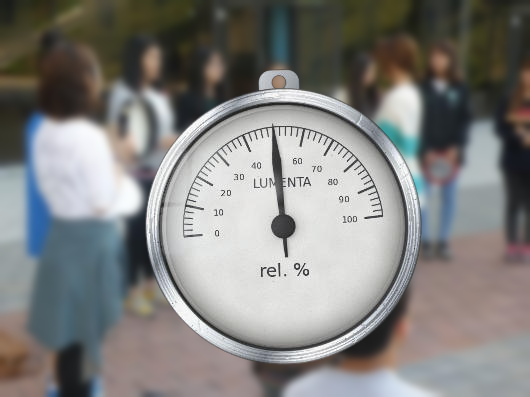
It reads 50,%
